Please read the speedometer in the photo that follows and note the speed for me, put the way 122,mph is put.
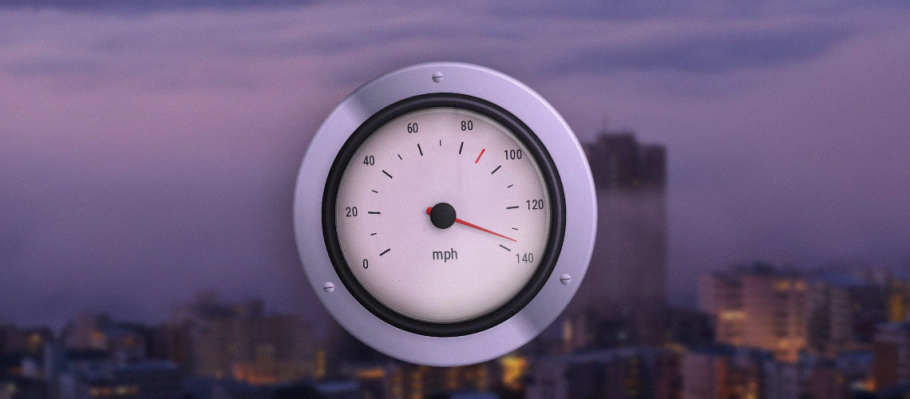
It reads 135,mph
